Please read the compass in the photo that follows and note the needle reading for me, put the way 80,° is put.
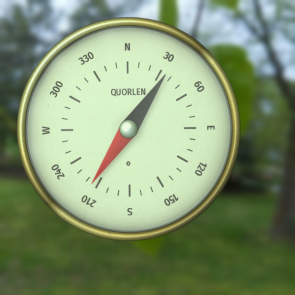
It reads 215,°
